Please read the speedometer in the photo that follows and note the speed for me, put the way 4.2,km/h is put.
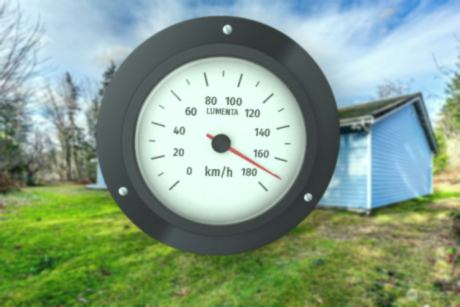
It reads 170,km/h
